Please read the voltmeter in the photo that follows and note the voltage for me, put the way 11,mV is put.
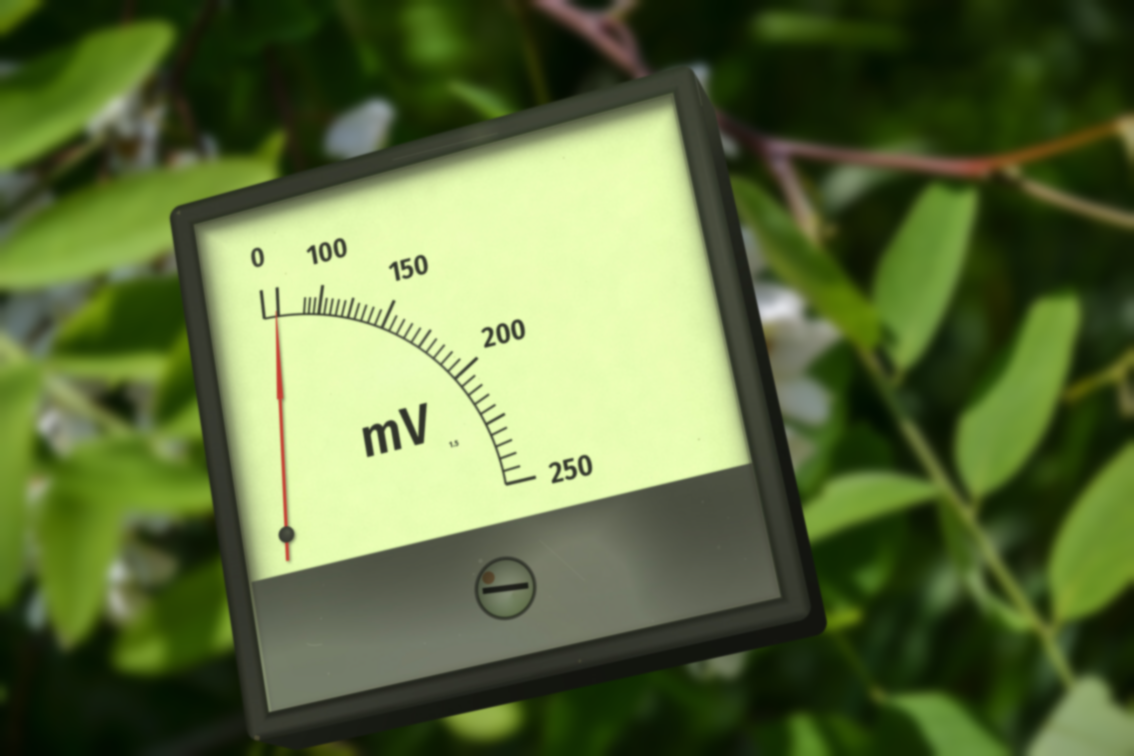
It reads 50,mV
